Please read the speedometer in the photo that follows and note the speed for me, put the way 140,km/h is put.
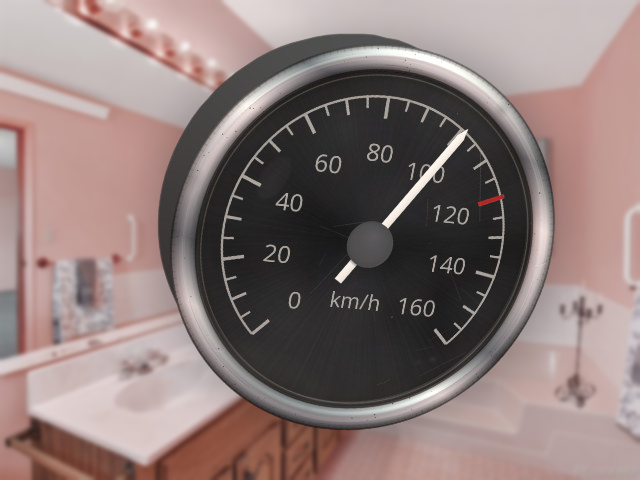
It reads 100,km/h
